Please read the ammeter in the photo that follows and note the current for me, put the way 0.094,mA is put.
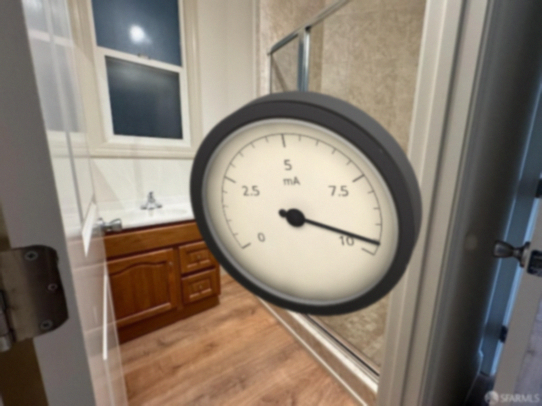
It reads 9.5,mA
